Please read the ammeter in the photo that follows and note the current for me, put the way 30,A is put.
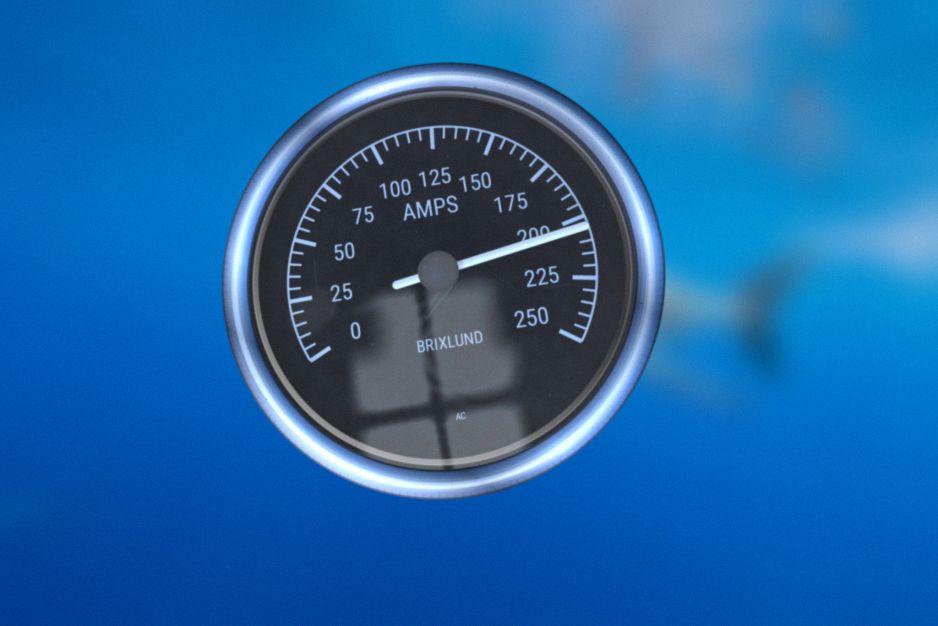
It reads 205,A
